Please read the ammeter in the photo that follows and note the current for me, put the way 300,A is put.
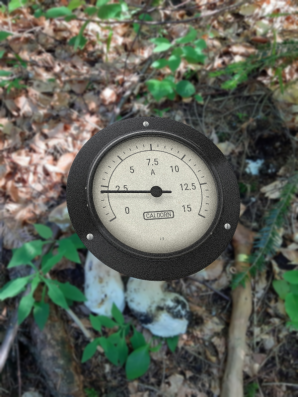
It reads 2,A
